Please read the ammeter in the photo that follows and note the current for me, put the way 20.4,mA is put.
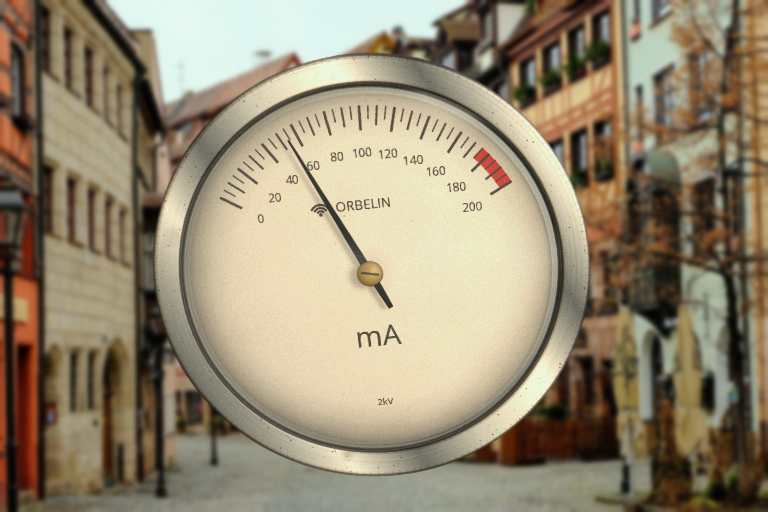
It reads 55,mA
